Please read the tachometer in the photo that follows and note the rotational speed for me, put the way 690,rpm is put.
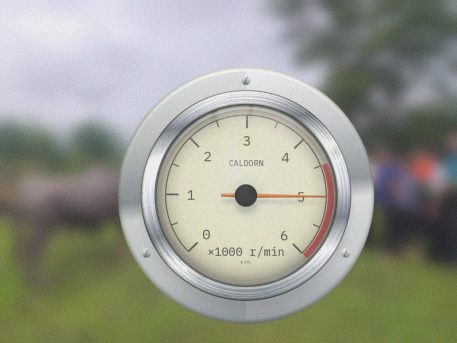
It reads 5000,rpm
